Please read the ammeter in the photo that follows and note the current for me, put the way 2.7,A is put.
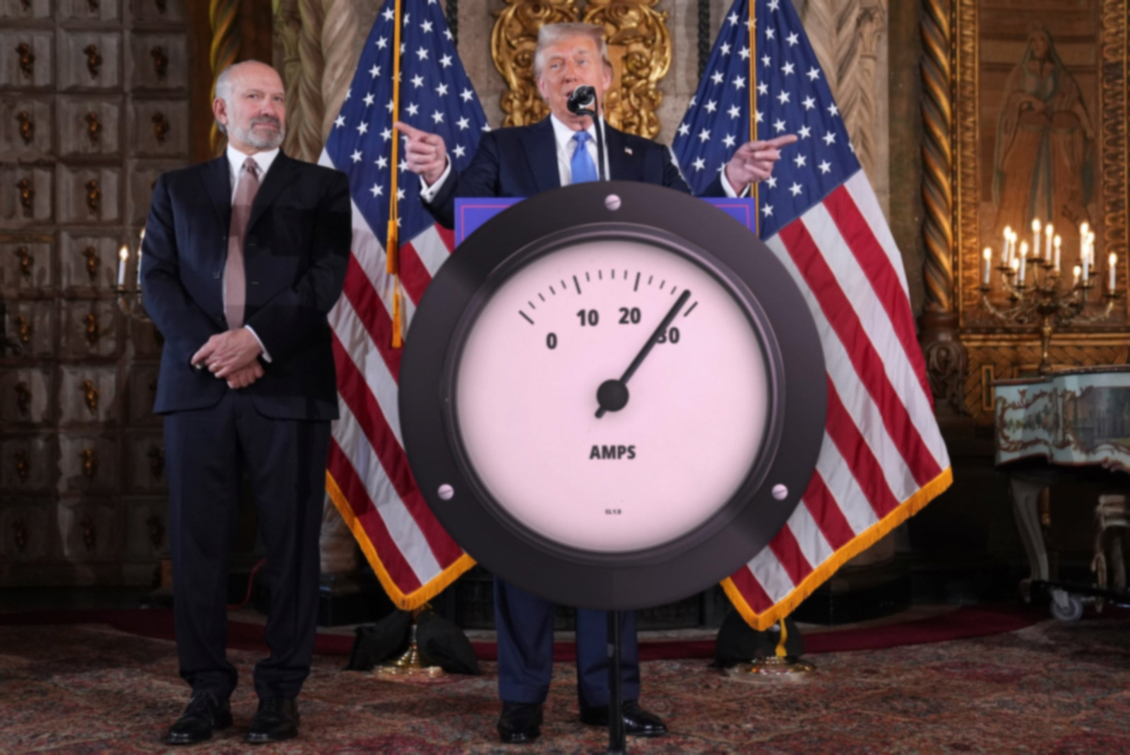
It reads 28,A
